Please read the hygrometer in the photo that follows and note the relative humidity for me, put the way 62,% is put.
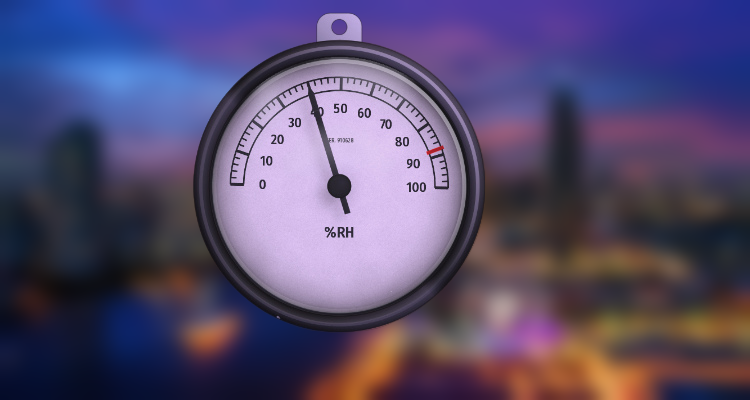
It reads 40,%
